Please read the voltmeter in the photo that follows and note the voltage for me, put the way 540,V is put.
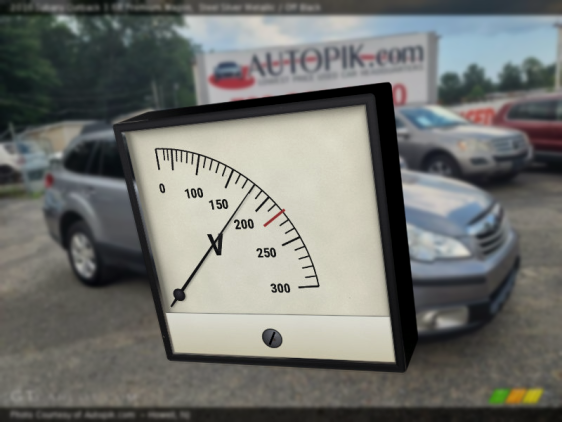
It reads 180,V
